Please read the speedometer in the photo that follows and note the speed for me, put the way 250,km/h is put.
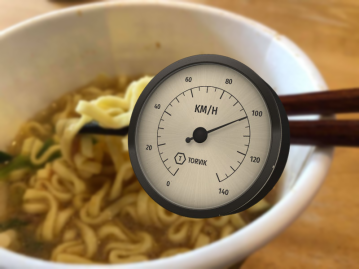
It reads 100,km/h
